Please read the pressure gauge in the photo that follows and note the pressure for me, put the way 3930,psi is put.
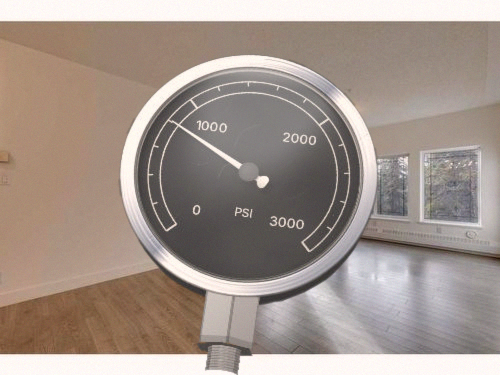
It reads 800,psi
